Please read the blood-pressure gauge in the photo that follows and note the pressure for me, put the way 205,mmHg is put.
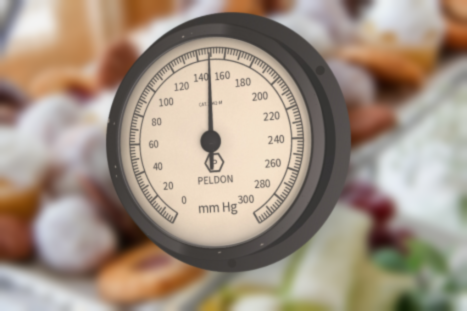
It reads 150,mmHg
